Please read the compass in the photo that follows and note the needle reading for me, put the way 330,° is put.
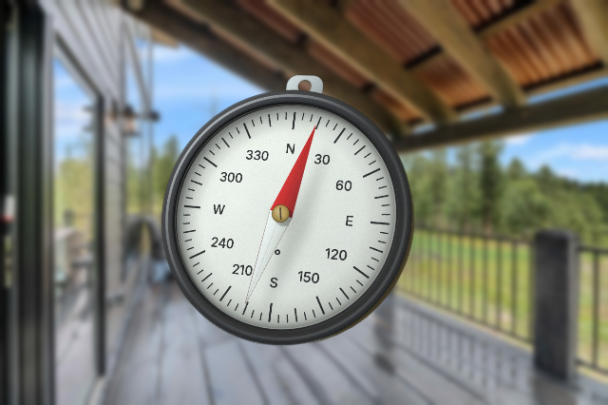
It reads 15,°
